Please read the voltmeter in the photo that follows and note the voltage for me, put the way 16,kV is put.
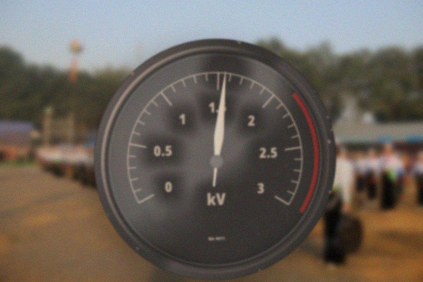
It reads 1.55,kV
